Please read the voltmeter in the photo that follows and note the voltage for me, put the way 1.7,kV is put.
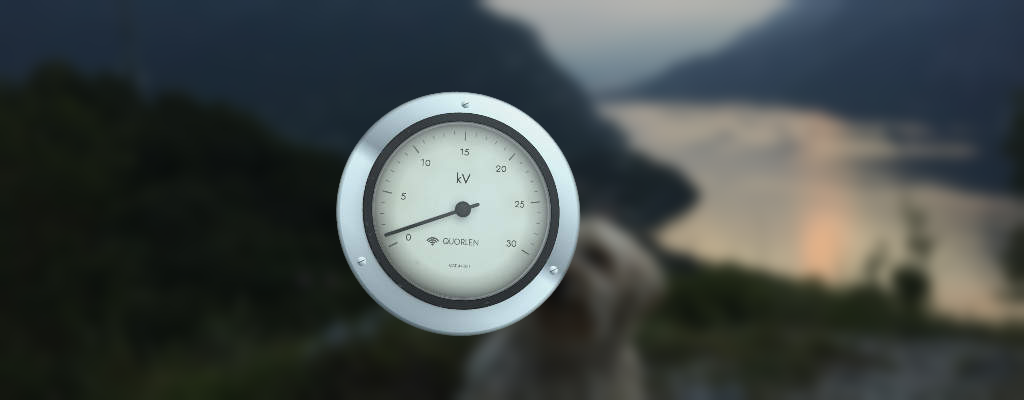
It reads 1,kV
